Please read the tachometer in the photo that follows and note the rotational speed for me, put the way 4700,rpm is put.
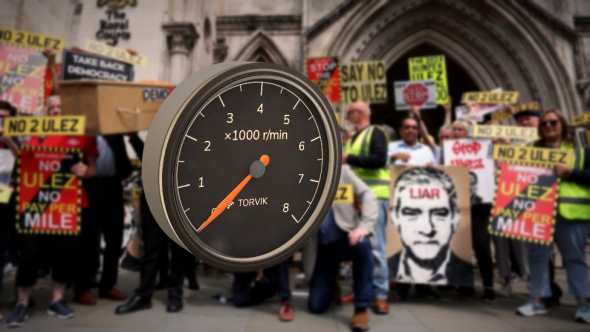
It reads 0,rpm
